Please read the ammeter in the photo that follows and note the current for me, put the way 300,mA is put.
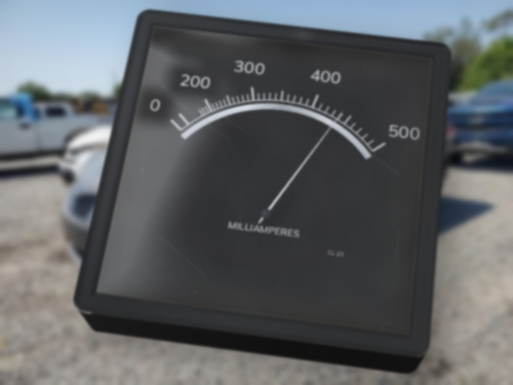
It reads 440,mA
